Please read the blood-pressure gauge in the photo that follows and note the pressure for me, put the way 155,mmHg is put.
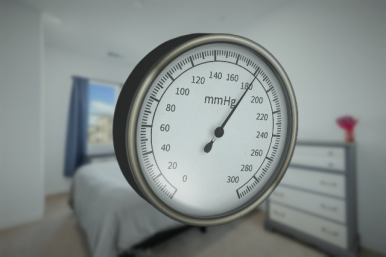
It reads 180,mmHg
